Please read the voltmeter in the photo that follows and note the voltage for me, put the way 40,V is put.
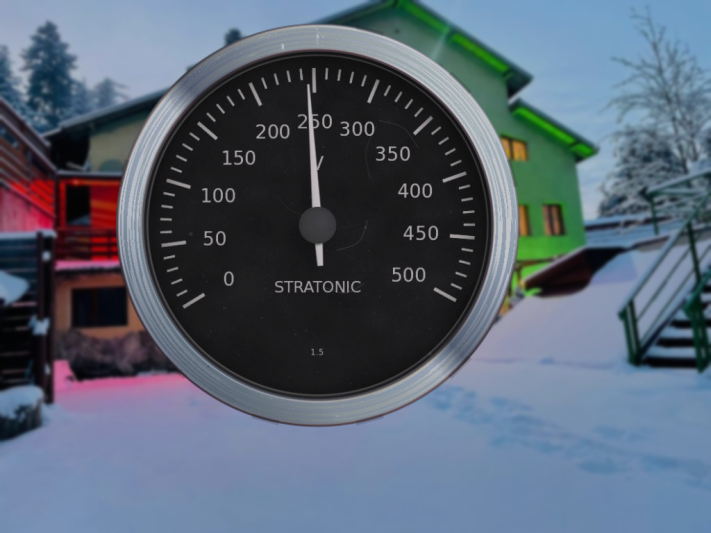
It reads 245,V
